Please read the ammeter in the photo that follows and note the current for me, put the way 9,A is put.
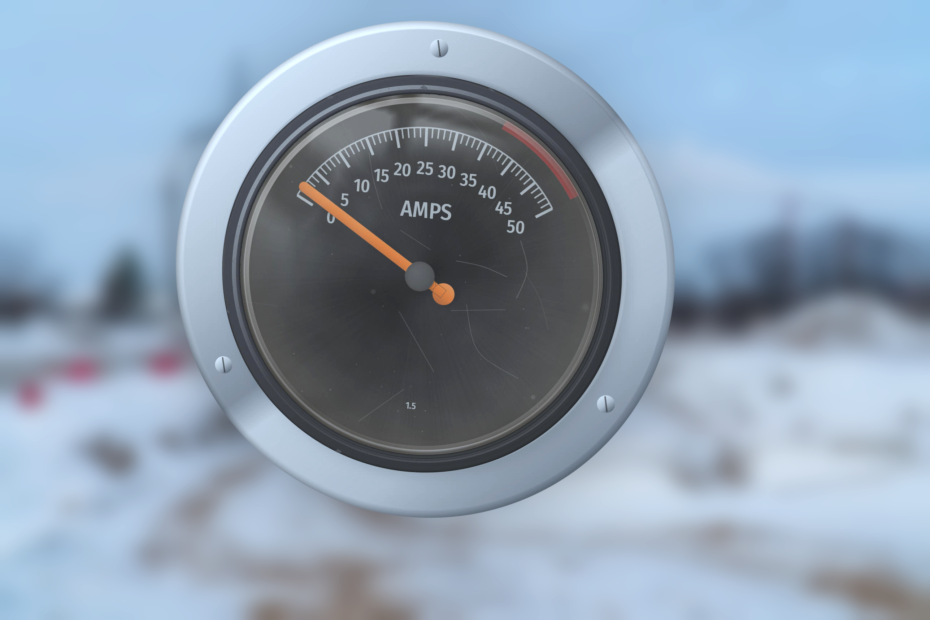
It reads 2,A
